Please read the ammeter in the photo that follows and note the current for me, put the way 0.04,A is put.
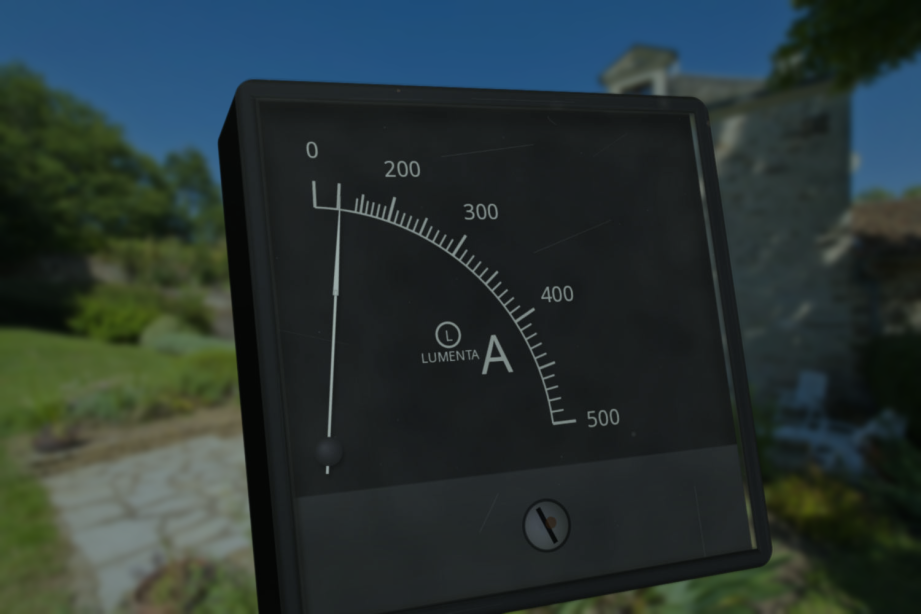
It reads 100,A
